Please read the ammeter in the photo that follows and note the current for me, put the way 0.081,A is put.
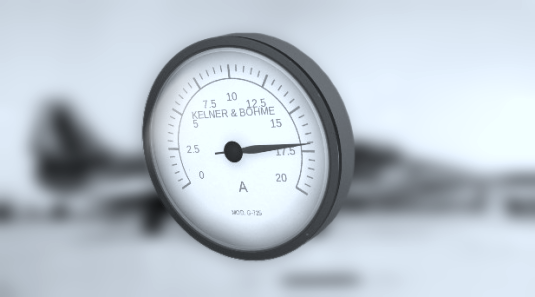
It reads 17,A
